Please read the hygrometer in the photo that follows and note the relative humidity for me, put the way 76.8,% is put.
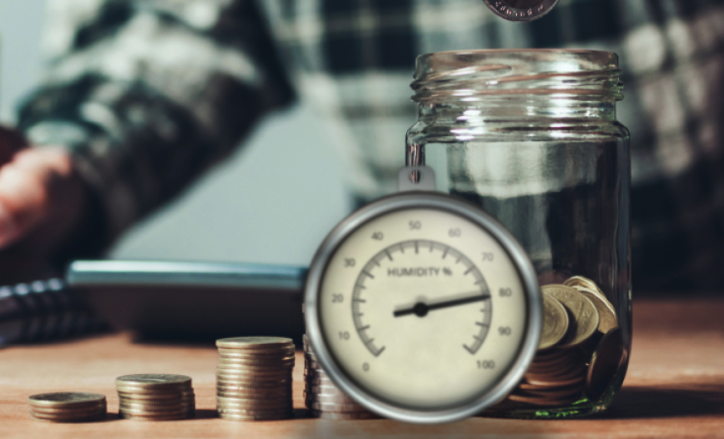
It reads 80,%
